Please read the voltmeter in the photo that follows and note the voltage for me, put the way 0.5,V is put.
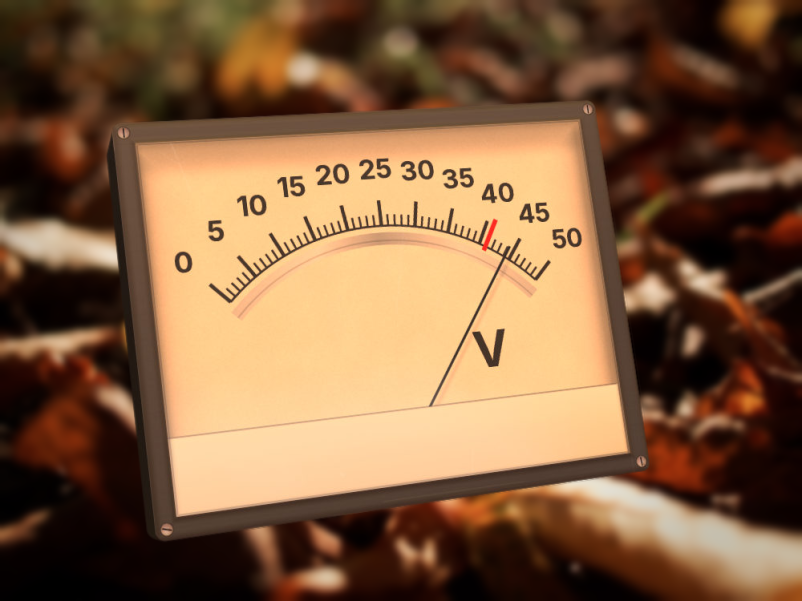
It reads 44,V
